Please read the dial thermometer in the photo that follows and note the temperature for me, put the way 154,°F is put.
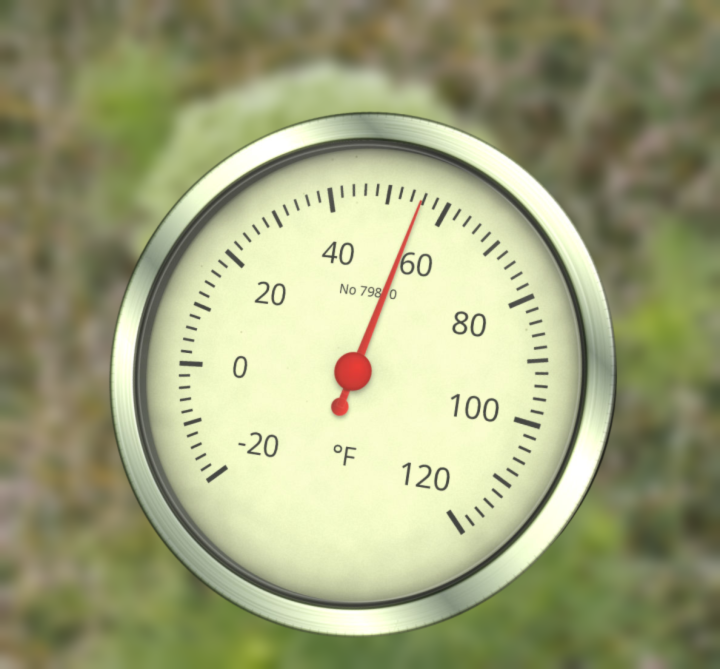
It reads 56,°F
